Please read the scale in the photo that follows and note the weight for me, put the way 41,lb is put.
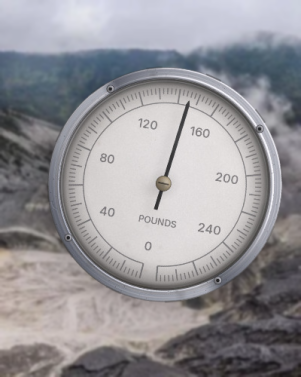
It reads 146,lb
